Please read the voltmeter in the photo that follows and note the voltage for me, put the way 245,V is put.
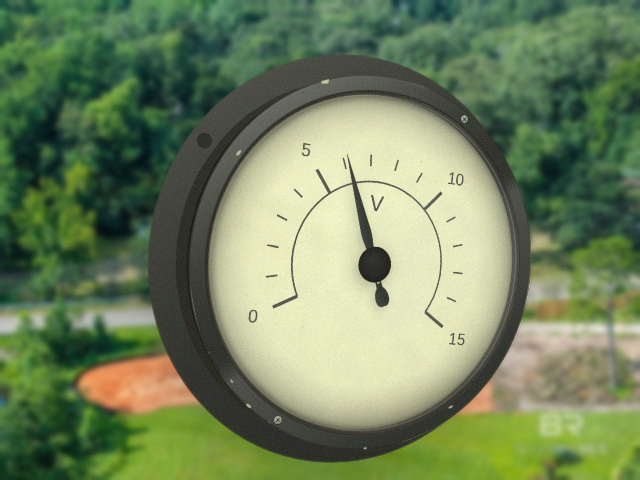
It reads 6,V
